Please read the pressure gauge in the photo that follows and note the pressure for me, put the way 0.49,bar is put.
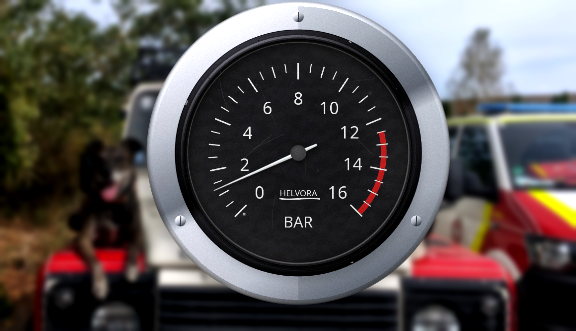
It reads 1.25,bar
